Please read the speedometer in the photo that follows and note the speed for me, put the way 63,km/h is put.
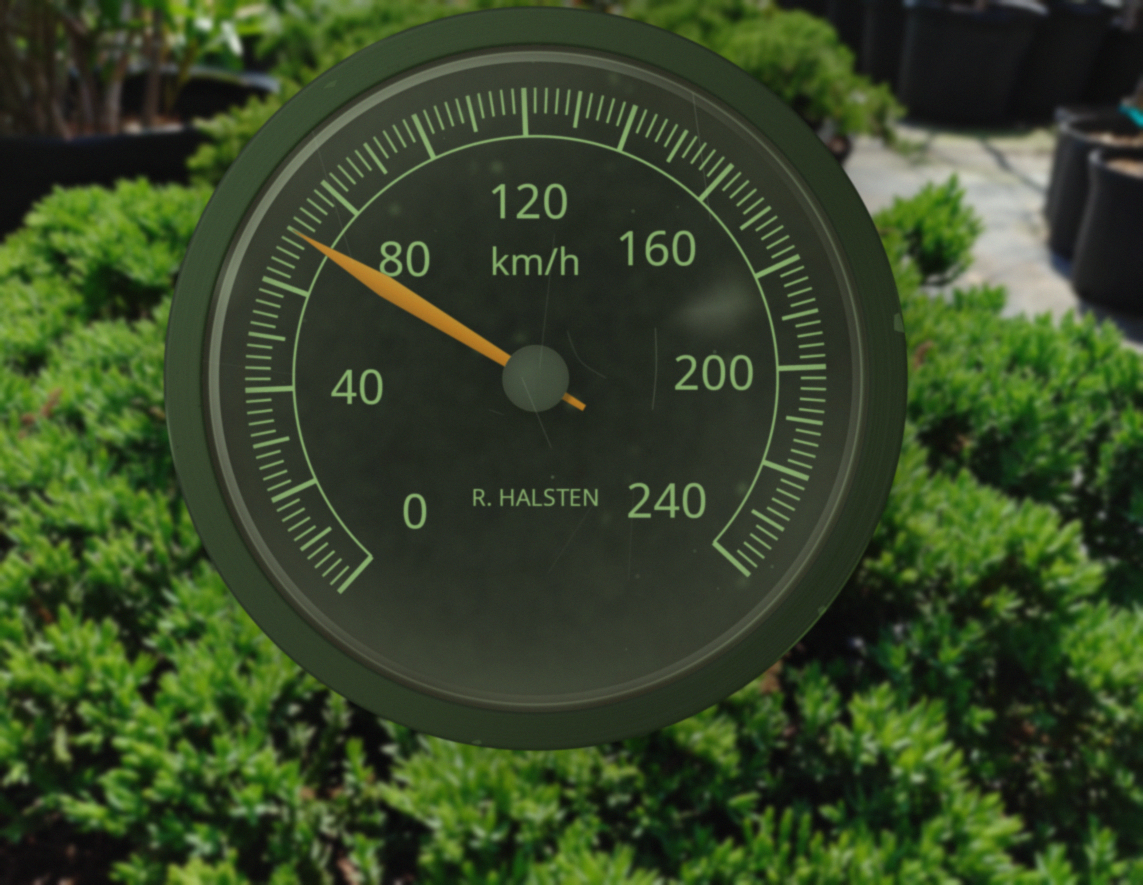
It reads 70,km/h
